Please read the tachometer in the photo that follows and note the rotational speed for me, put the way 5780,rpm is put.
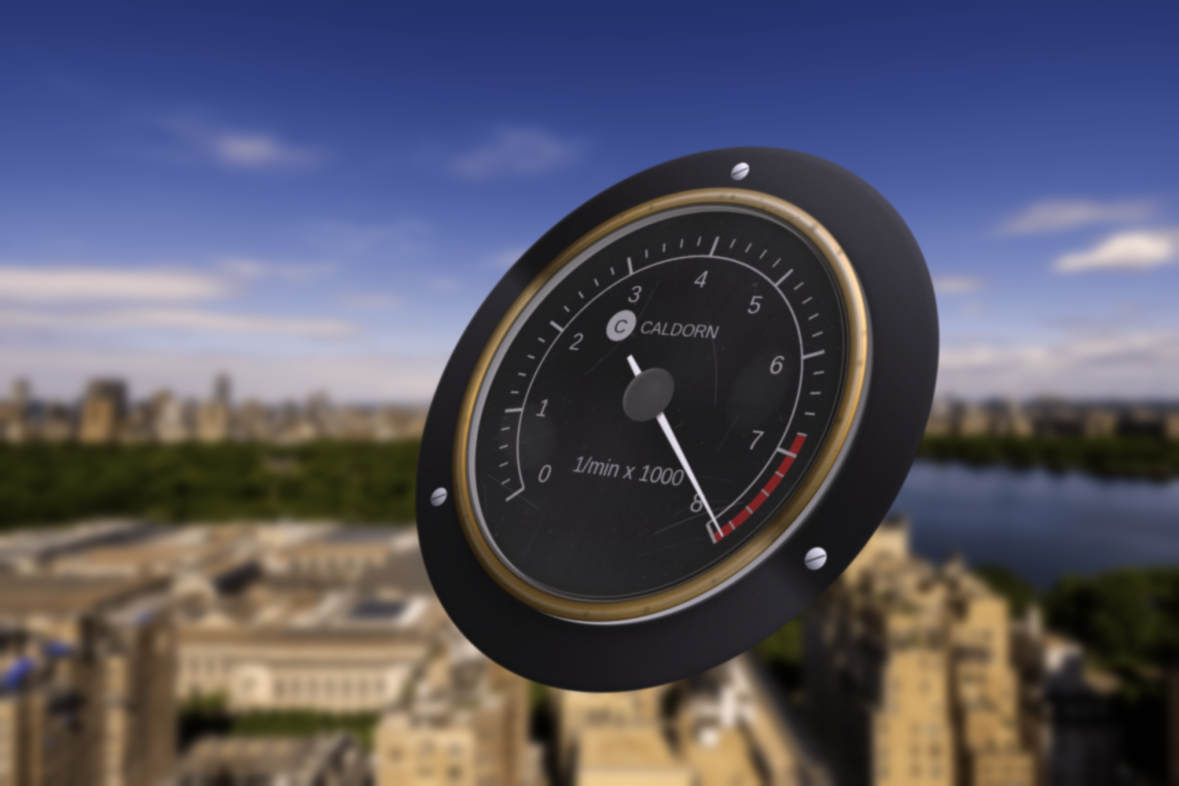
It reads 7900,rpm
